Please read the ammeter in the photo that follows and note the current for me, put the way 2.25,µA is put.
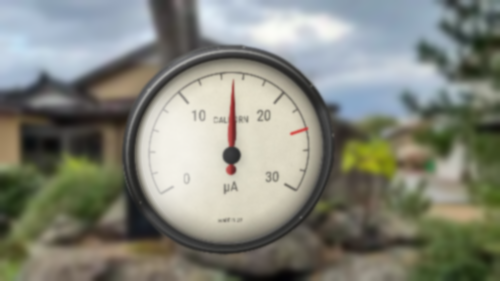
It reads 15,µA
